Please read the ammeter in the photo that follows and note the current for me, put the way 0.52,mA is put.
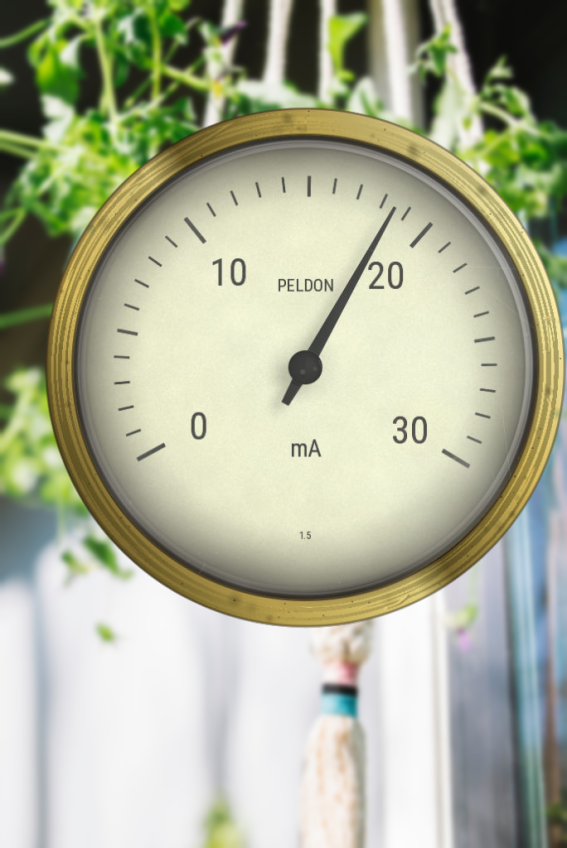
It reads 18.5,mA
